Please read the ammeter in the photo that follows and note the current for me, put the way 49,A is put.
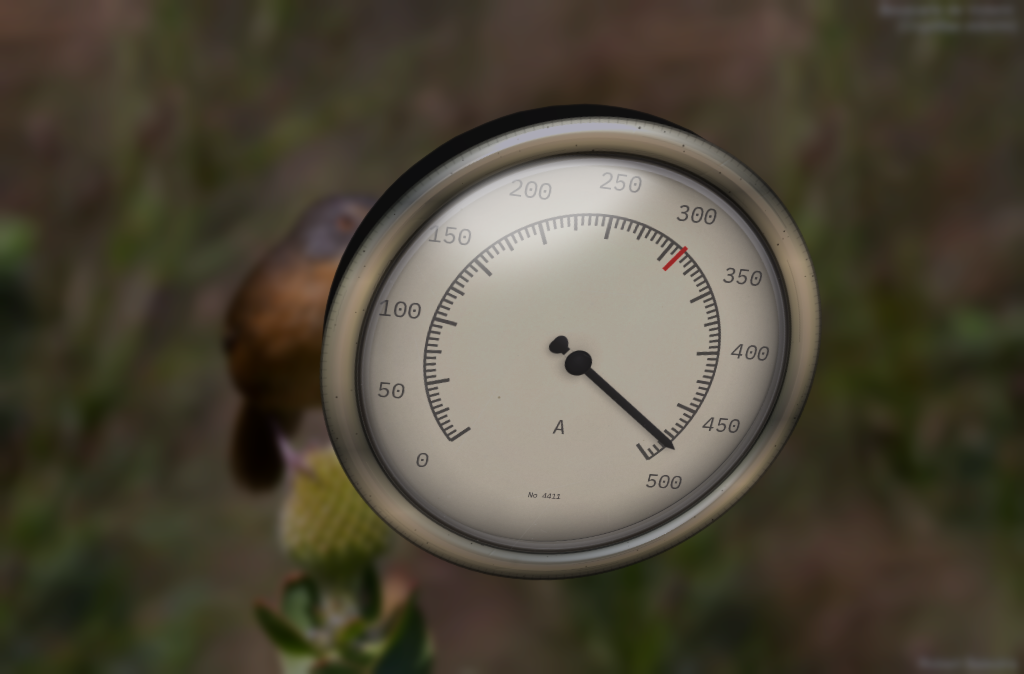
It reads 480,A
